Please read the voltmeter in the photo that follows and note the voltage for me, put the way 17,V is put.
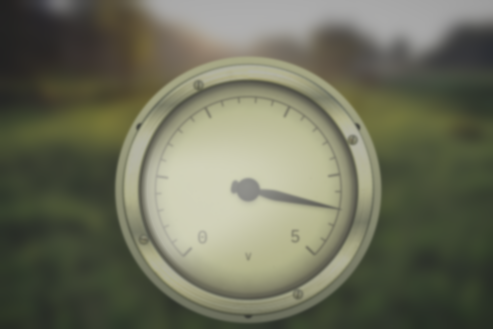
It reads 4.4,V
